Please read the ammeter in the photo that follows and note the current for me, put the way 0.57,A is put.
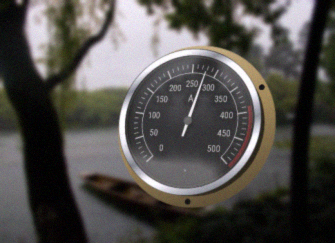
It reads 280,A
